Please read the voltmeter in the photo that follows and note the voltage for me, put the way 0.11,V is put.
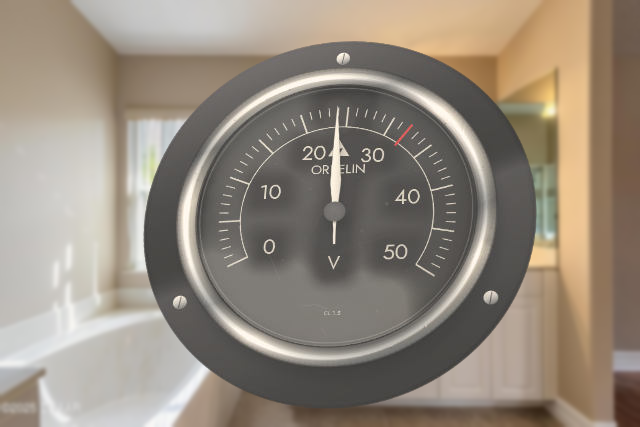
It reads 24,V
